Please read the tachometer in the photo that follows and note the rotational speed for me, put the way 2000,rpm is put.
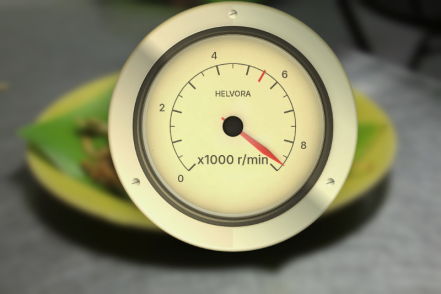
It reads 8750,rpm
